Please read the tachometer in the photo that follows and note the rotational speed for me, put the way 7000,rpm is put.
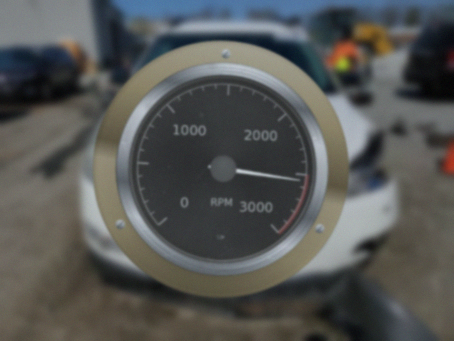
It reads 2550,rpm
